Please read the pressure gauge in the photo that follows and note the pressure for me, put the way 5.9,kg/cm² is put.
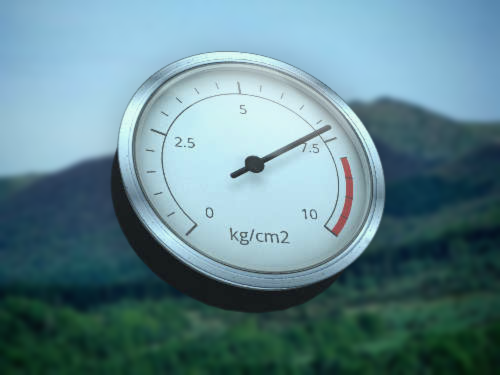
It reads 7.25,kg/cm²
